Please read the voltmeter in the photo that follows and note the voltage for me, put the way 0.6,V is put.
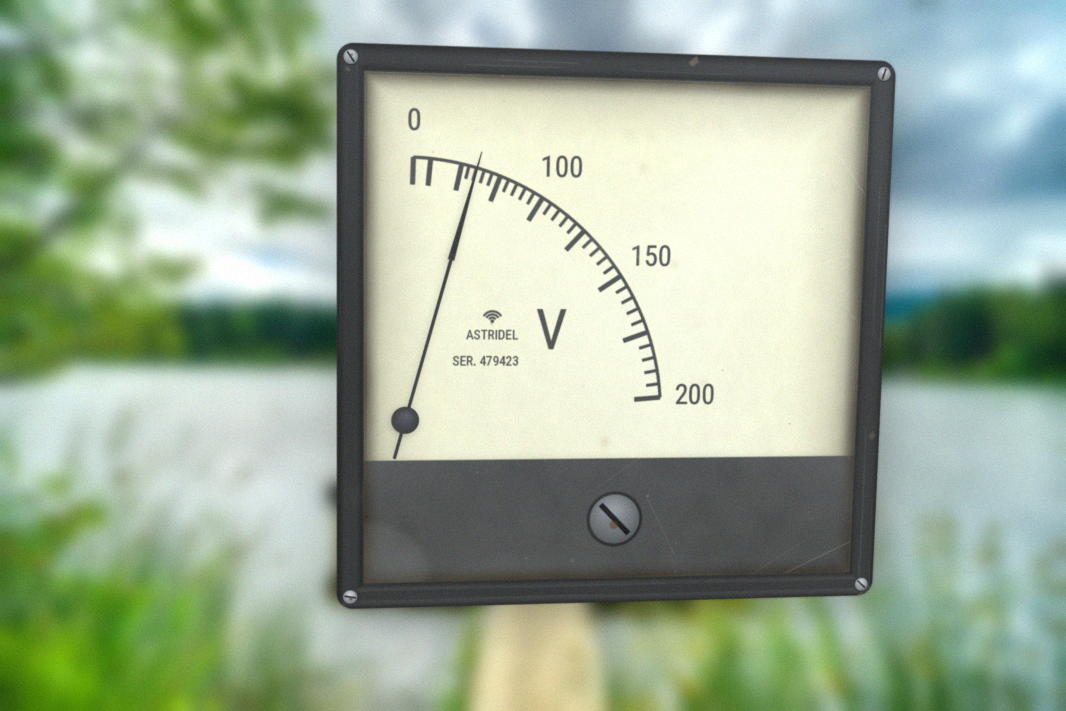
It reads 60,V
